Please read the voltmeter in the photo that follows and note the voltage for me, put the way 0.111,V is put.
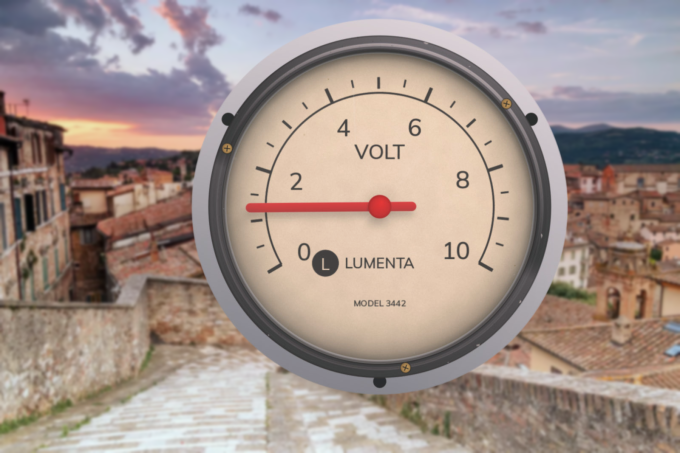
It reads 1.25,V
